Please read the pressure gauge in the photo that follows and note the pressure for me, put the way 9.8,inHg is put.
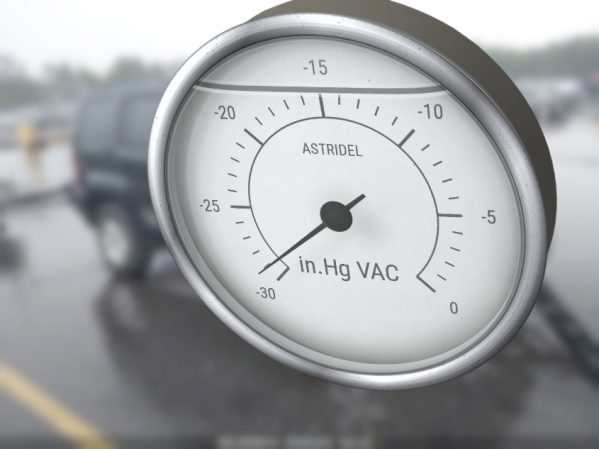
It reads -29,inHg
